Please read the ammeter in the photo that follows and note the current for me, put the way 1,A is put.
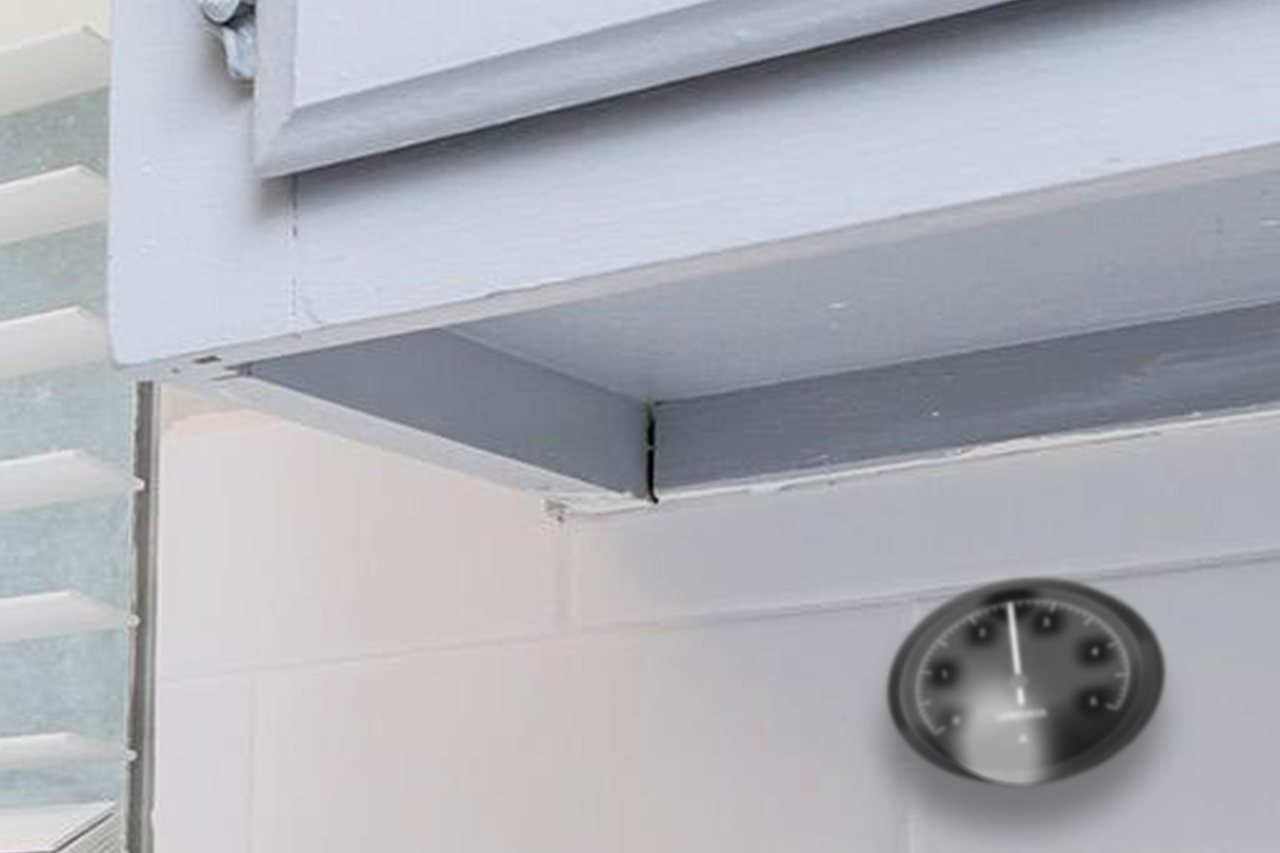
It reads 2.5,A
